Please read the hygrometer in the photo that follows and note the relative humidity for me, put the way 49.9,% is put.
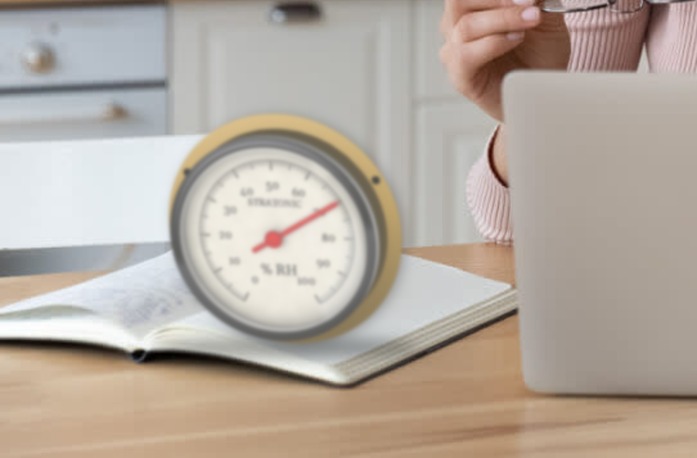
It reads 70,%
